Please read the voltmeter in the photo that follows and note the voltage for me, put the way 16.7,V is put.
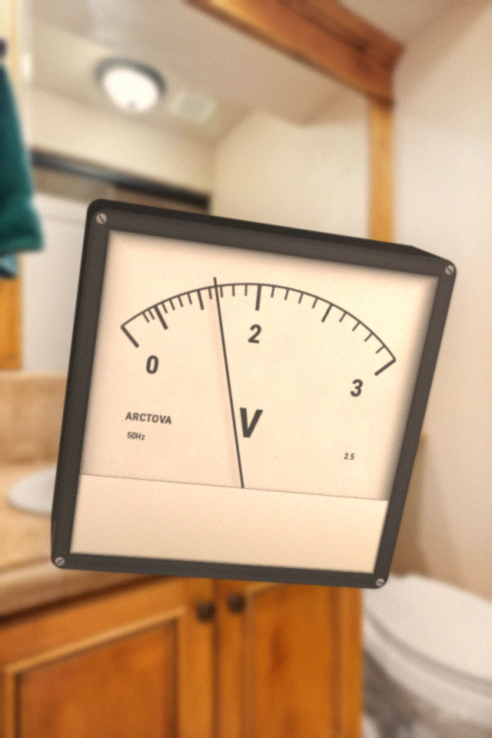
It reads 1.65,V
